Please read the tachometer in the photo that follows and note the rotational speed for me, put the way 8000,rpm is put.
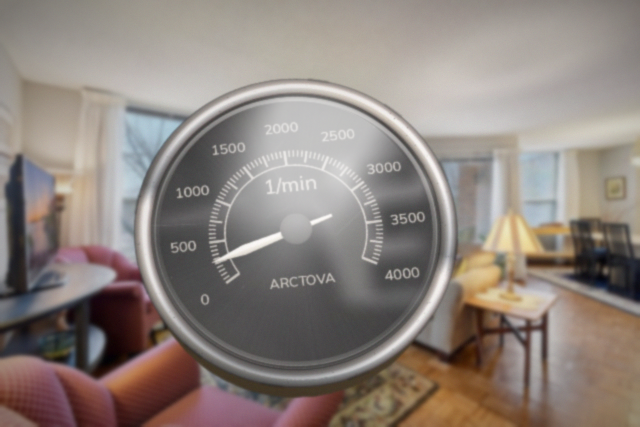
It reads 250,rpm
